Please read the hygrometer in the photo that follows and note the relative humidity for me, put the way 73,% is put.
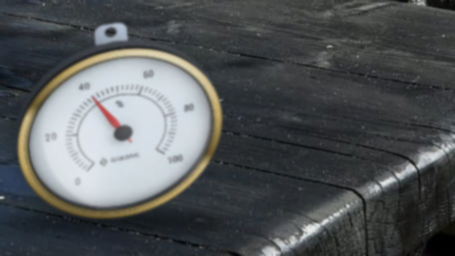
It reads 40,%
